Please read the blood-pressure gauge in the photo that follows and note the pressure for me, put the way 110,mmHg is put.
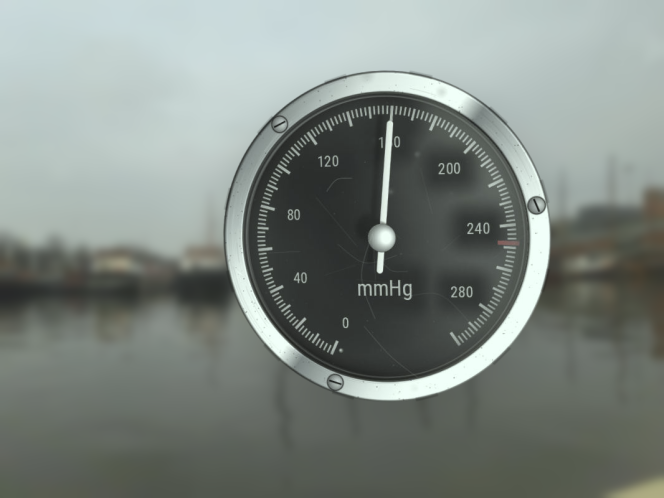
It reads 160,mmHg
